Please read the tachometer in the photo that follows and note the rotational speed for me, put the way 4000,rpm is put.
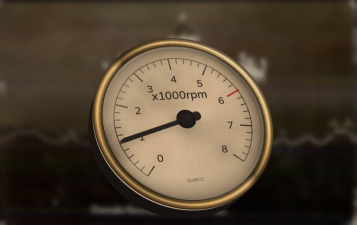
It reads 1000,rpm
